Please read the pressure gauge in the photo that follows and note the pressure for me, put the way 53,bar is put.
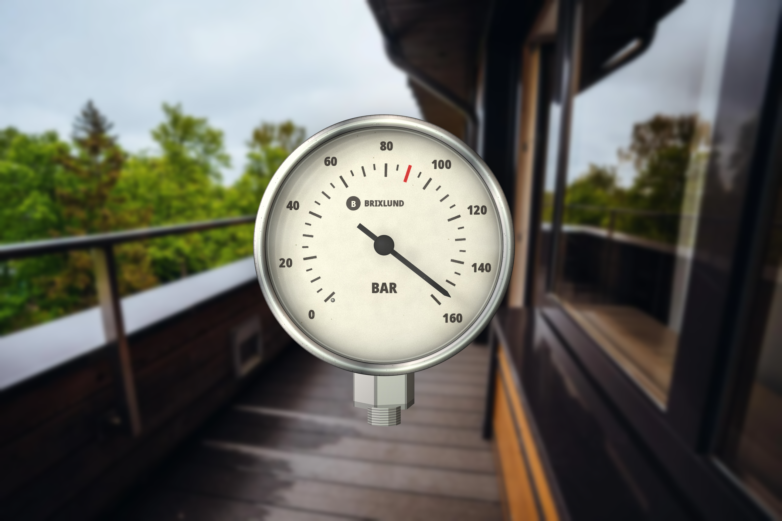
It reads 155,bar
